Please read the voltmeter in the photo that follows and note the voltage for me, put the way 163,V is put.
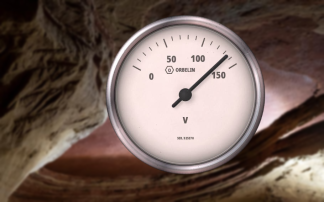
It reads 135,V
